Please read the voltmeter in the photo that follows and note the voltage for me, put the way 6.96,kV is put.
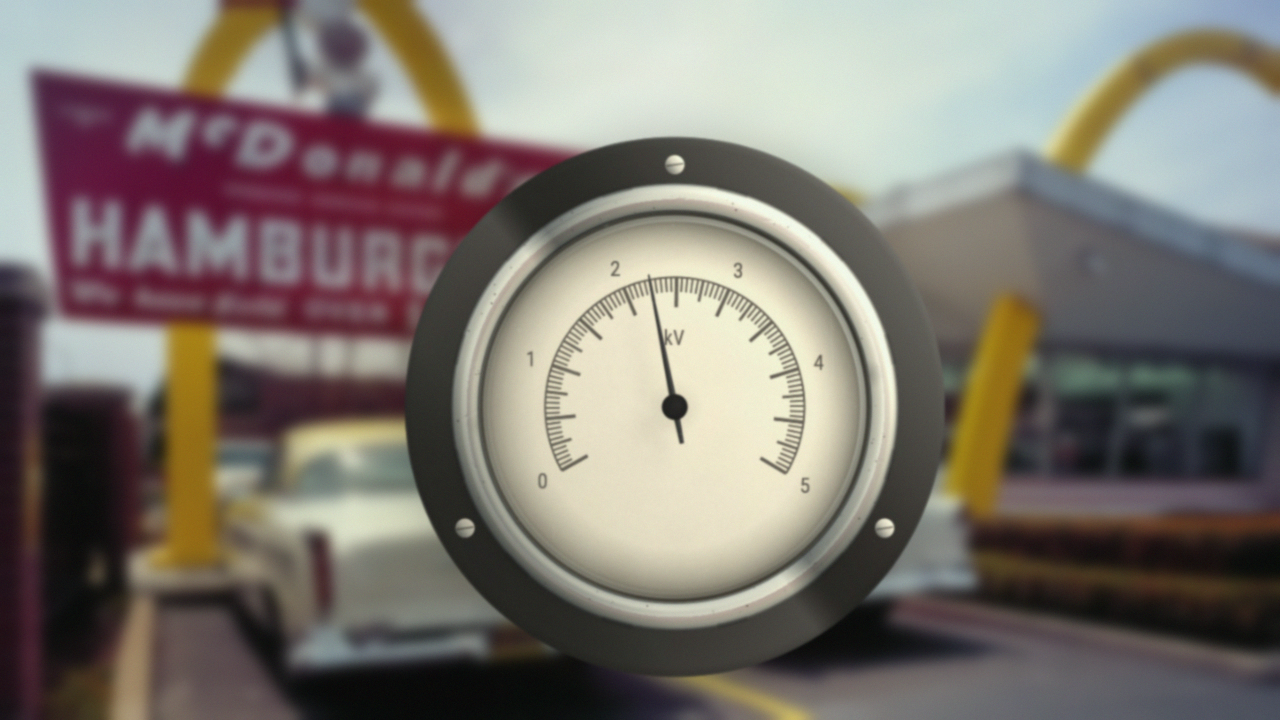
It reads 2.25,kV
